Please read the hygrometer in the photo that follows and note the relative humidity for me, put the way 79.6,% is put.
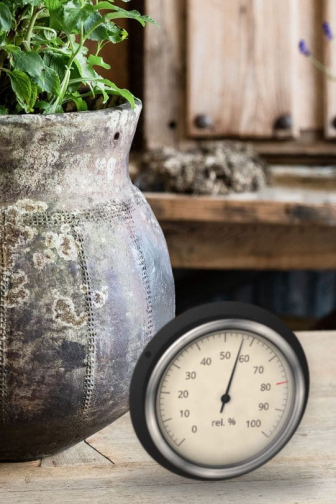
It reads 56,%
